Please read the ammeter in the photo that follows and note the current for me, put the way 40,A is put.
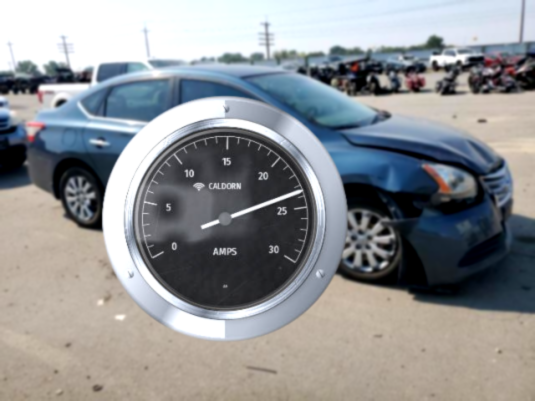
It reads 23.5,A
